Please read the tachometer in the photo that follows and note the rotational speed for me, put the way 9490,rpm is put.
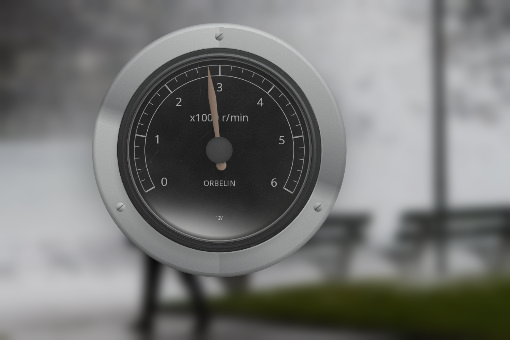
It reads 2800,rpm
